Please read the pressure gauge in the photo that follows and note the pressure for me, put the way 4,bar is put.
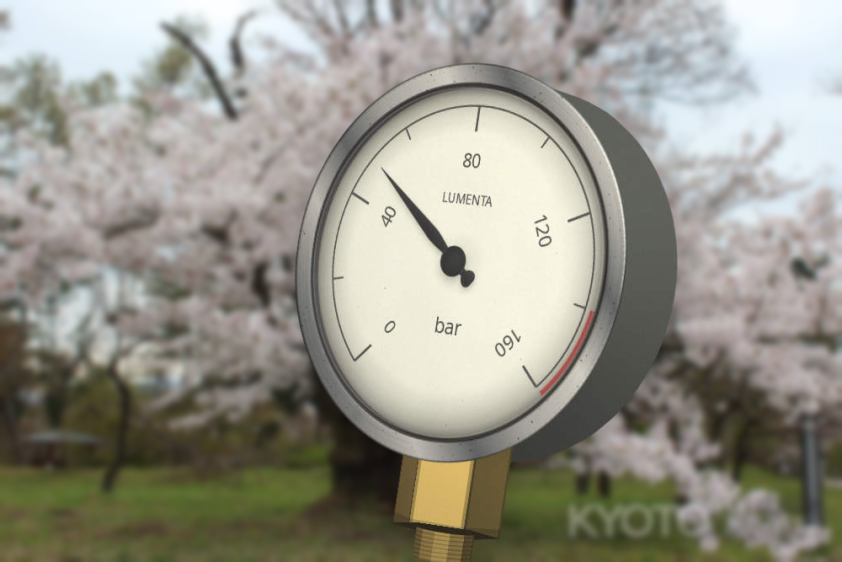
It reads 50,bar
